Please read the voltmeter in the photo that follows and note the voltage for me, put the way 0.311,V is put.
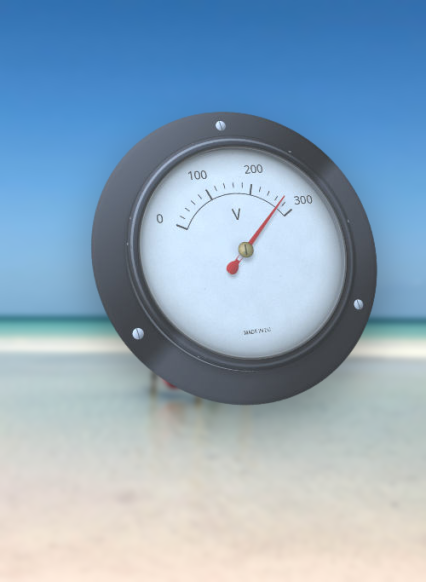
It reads 270,V
